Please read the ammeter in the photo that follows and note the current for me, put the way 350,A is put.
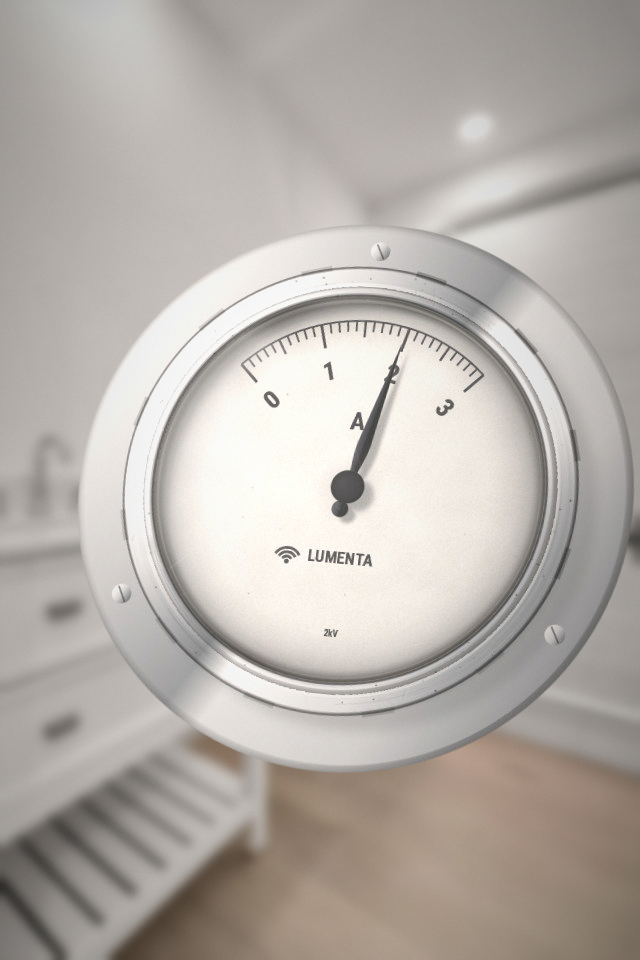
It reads 2,A
